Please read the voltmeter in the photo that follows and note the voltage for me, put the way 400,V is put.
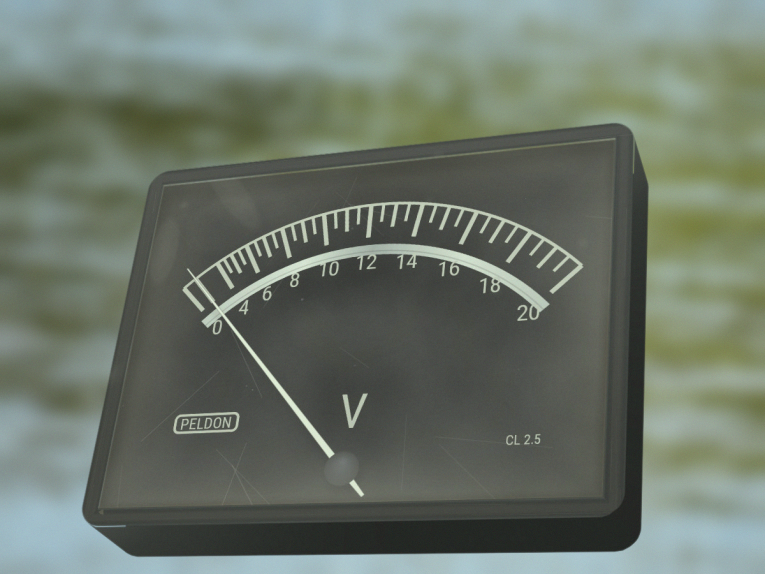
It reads 2,V
